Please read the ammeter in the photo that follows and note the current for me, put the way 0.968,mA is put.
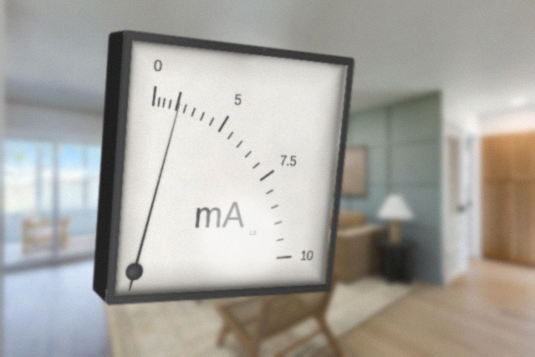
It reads 2.5,mA
